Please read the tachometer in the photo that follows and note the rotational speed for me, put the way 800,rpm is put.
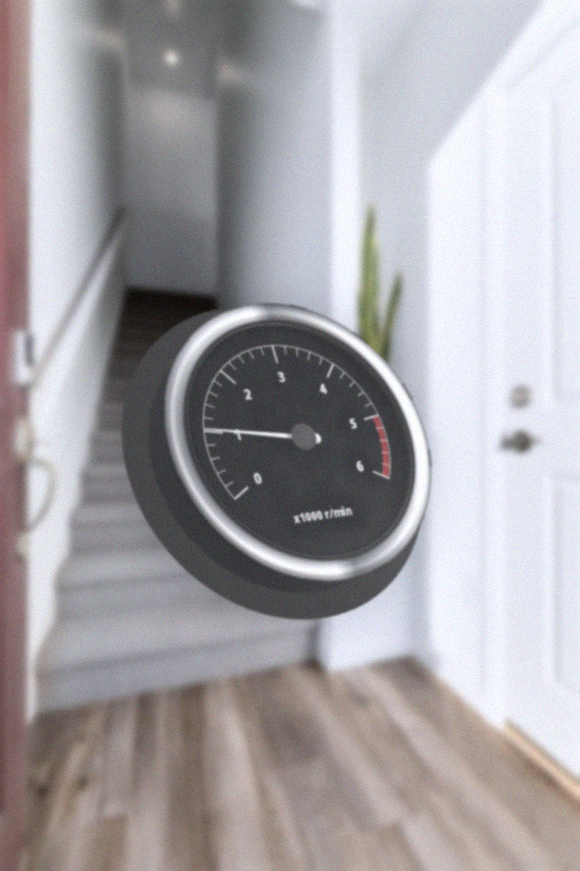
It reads 1000,rpm
